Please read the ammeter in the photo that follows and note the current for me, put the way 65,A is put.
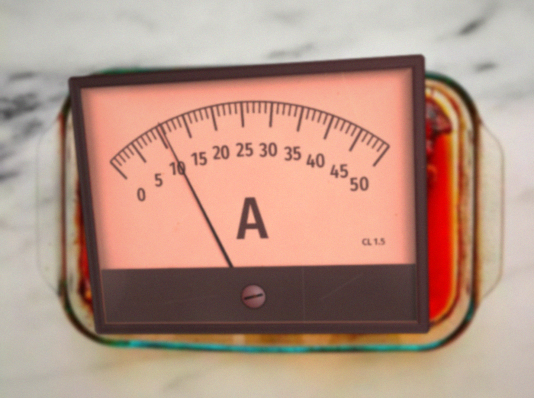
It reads 11,A
